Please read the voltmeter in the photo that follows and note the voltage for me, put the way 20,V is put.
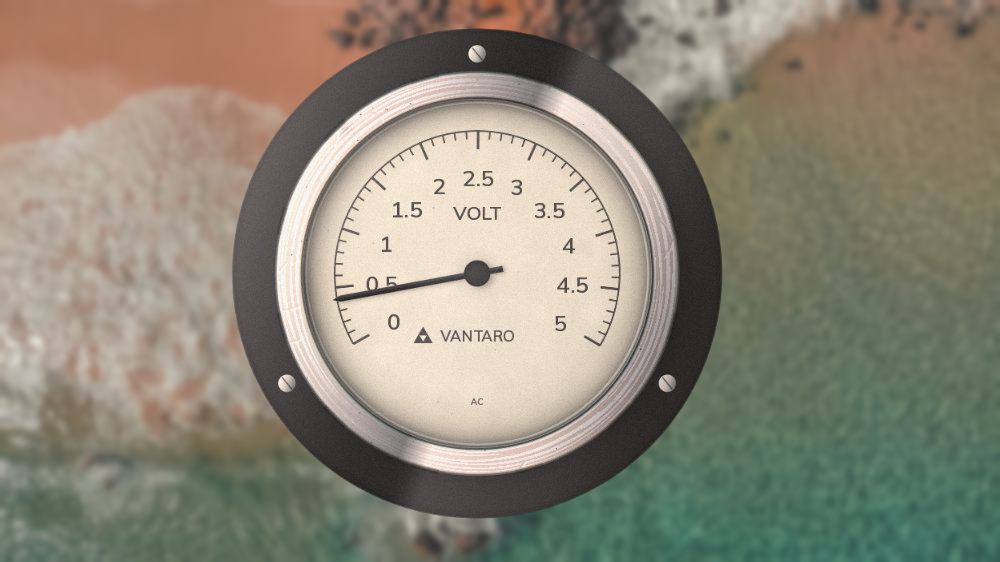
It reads 0.4,V
